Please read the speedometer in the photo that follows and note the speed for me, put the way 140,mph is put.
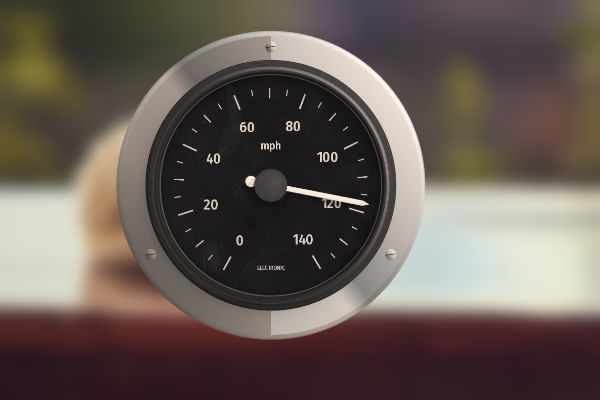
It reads 117.5,mph
